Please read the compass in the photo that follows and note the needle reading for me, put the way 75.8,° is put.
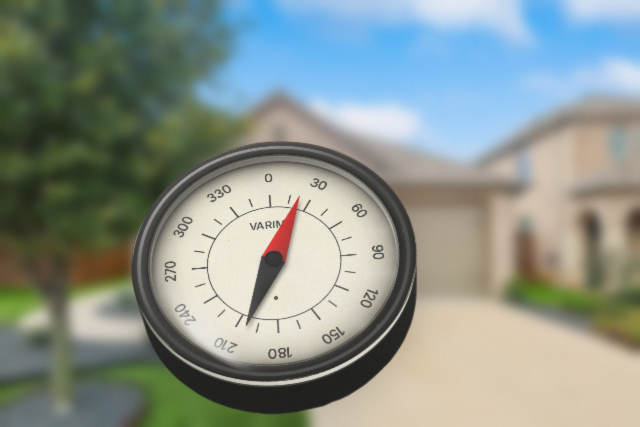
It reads 22.5,°
